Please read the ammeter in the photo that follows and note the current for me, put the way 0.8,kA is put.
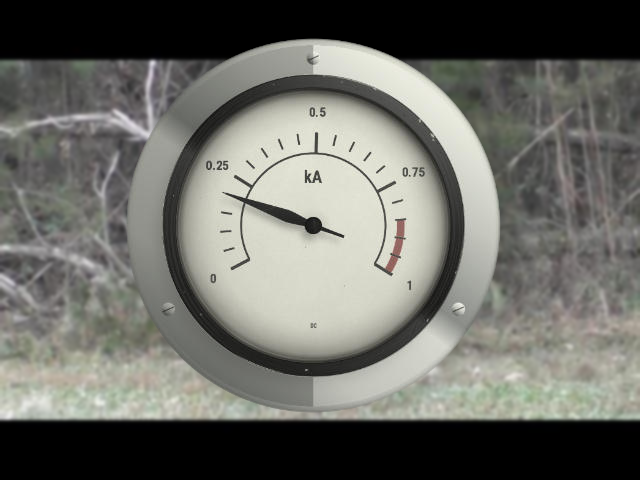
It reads 0.2,kA
